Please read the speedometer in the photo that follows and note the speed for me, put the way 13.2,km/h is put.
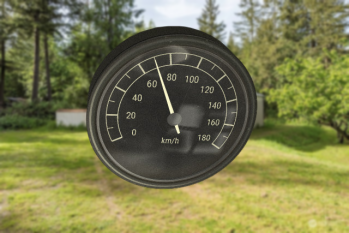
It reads 70,km/h
